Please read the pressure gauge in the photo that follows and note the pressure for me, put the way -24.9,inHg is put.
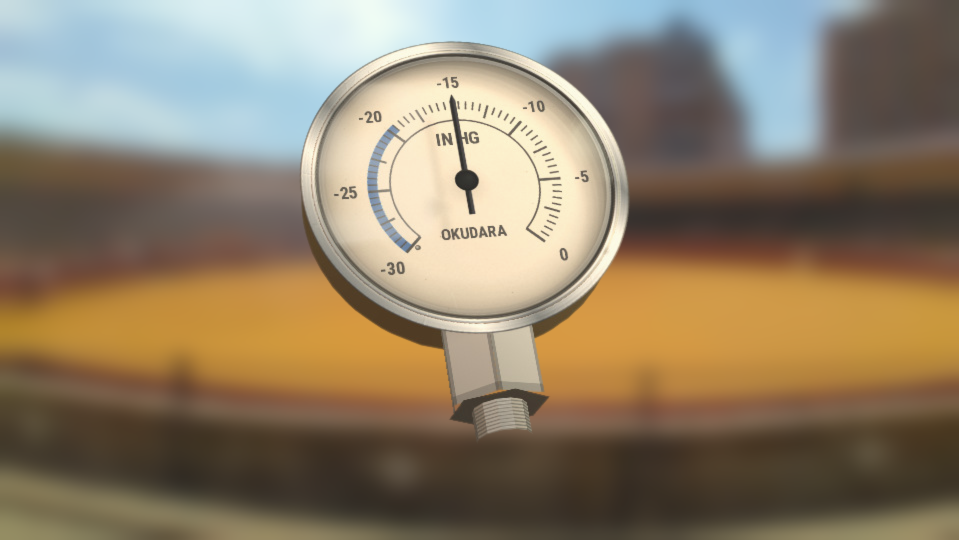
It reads -15,inHg
